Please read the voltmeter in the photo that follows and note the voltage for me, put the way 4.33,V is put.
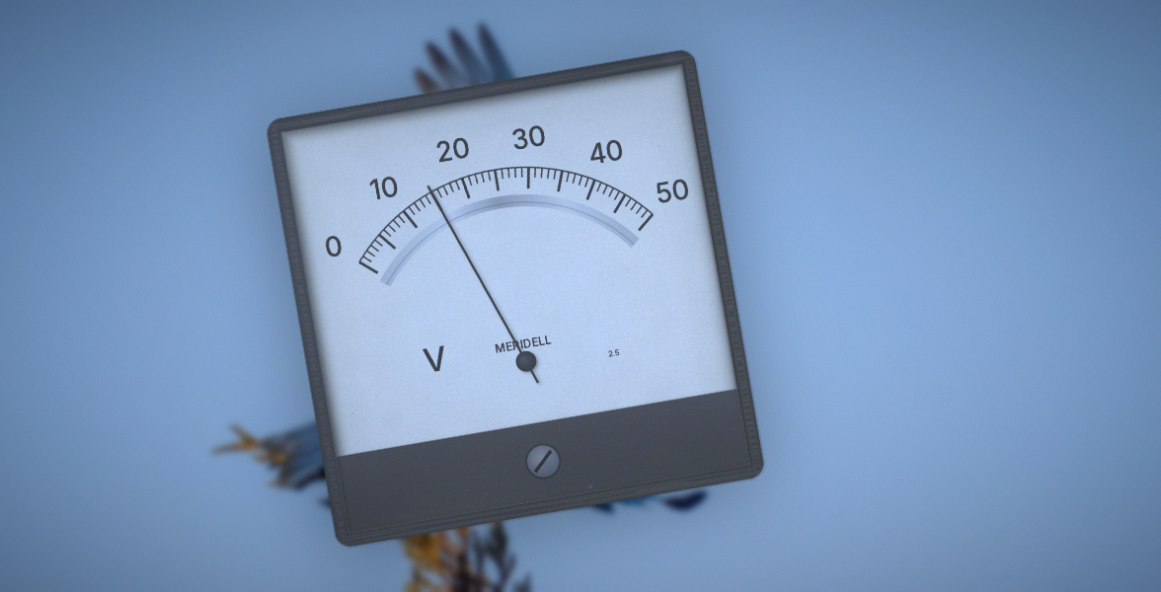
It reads 15,V
